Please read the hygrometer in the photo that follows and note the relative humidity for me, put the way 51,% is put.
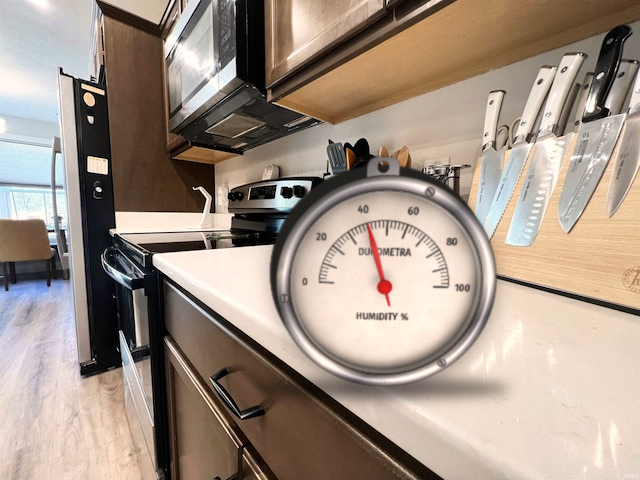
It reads 40,%
